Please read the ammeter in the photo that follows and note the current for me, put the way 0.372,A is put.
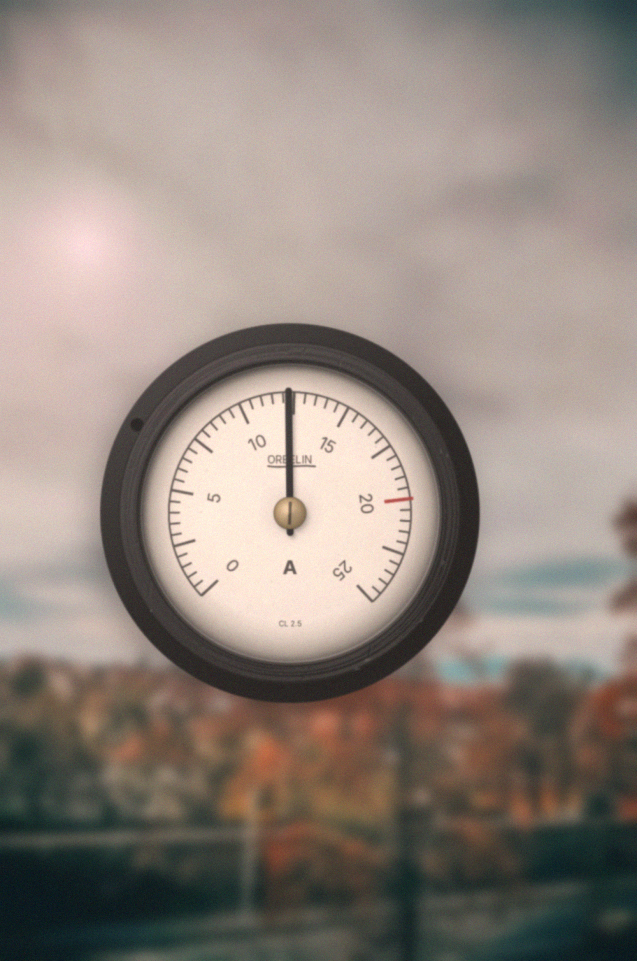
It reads 12.25,A
